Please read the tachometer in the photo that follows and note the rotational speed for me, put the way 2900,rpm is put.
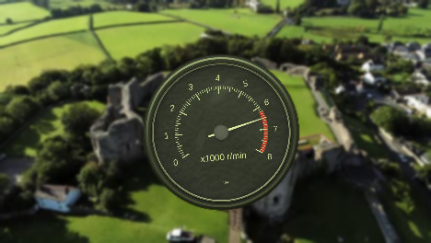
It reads 6500,rpm
